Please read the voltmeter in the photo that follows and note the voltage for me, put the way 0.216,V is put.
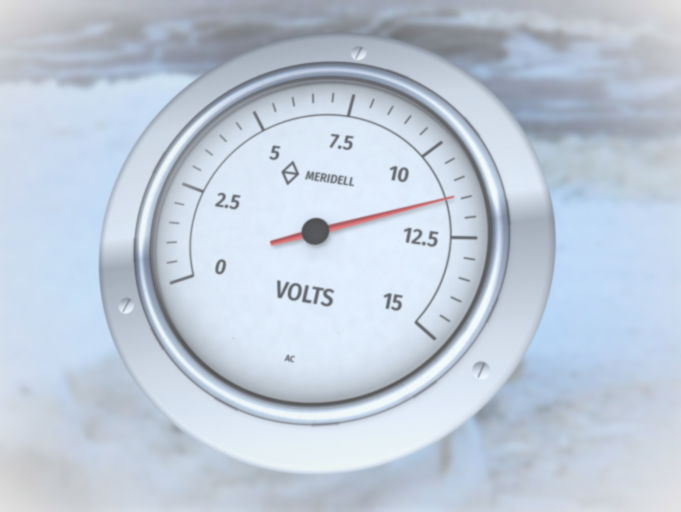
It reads 11.5,V
